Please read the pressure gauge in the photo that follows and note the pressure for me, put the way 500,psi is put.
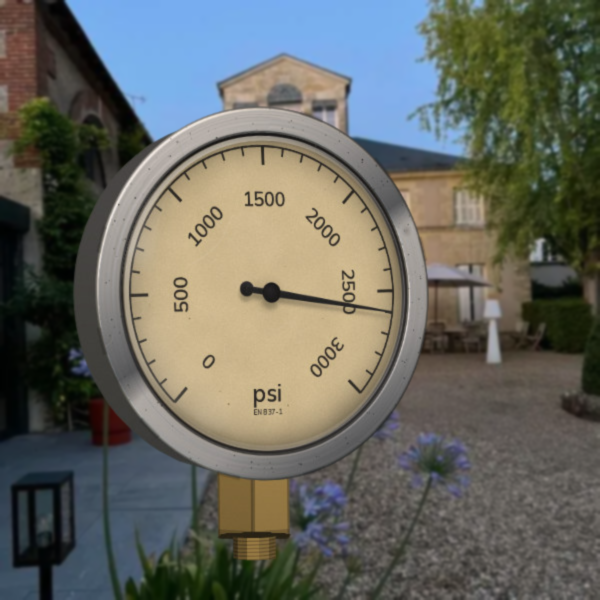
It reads 2600,psi
